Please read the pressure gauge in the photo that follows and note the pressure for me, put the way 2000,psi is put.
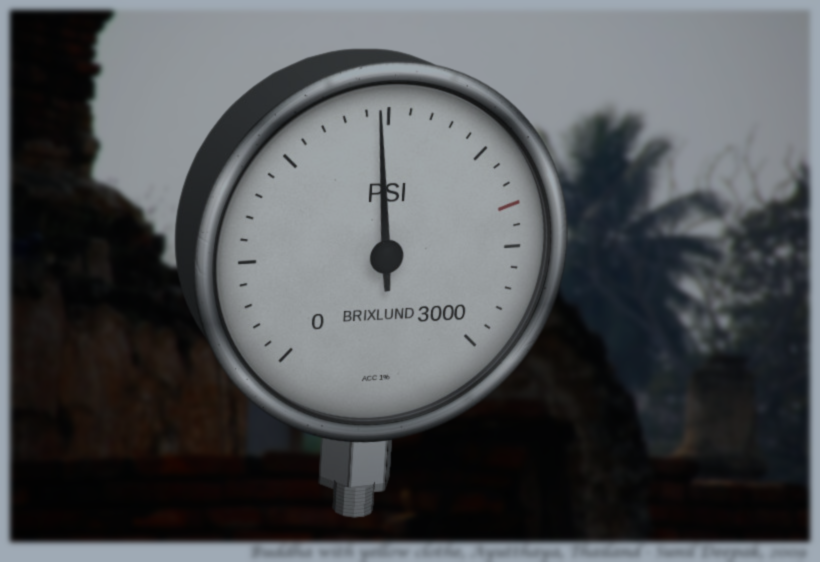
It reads 1450,psi
